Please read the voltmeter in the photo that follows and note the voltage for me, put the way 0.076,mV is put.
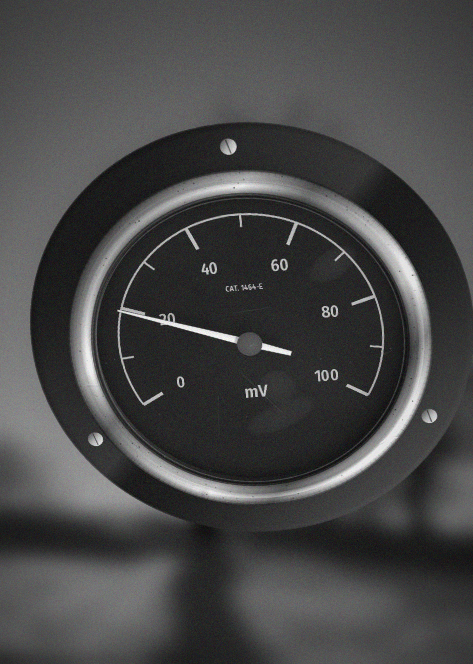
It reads 20,mV
